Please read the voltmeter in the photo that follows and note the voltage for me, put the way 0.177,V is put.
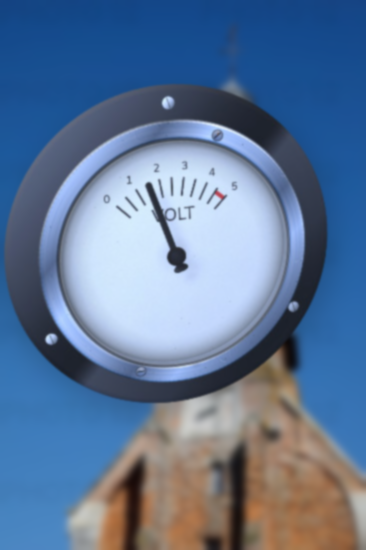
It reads 1.5,V
